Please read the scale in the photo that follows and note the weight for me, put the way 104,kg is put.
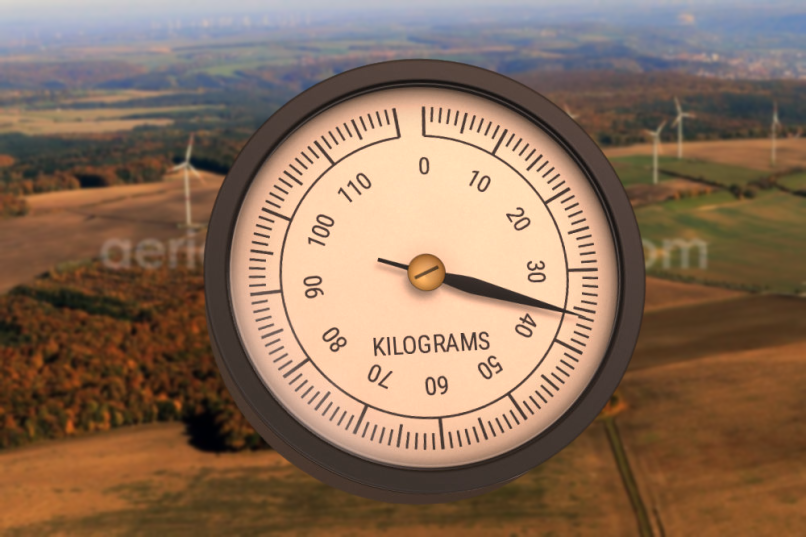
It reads 36,kg
